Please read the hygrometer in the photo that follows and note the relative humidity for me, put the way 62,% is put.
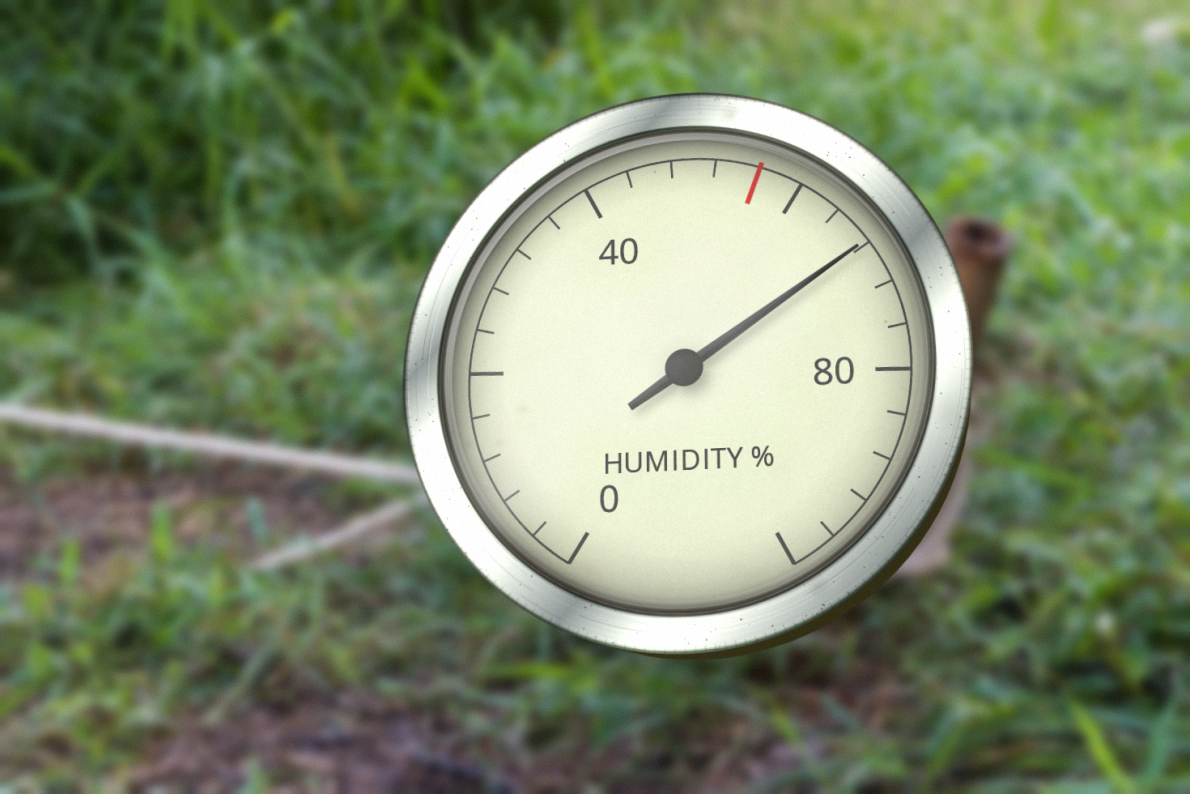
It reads 68,%
